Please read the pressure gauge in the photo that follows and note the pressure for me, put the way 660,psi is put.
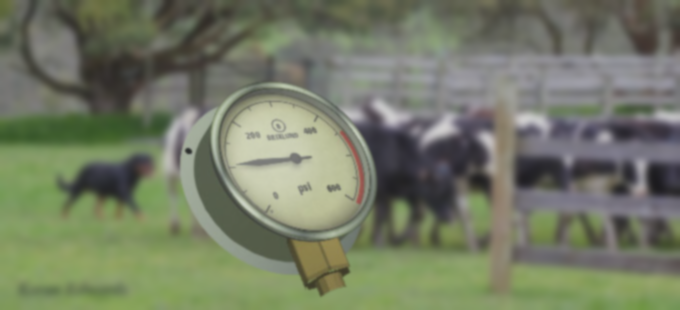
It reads 100,psi
